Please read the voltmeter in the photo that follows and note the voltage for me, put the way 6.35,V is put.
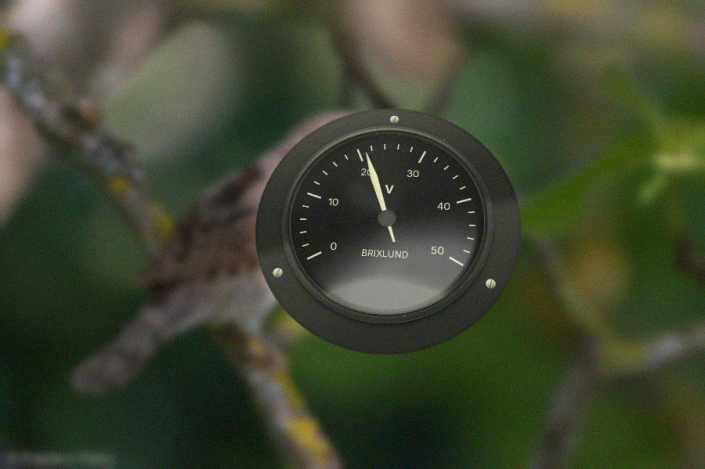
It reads 21,V
